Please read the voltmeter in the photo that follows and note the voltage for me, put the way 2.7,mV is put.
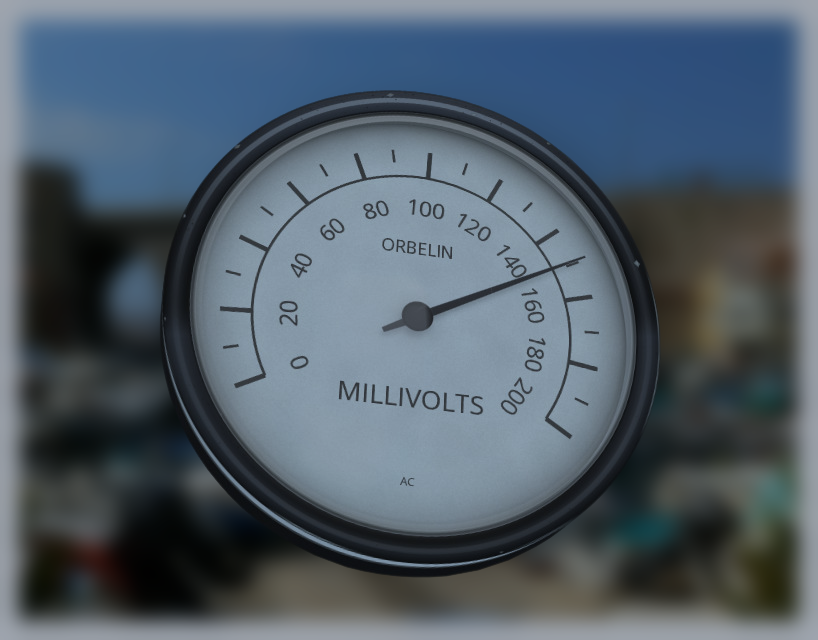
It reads 150,mV
